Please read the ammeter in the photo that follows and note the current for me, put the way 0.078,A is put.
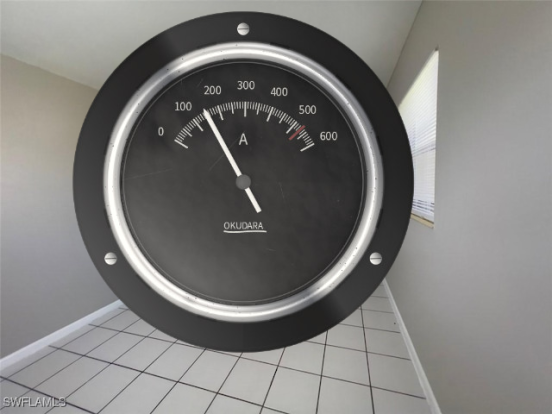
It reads 150,A
